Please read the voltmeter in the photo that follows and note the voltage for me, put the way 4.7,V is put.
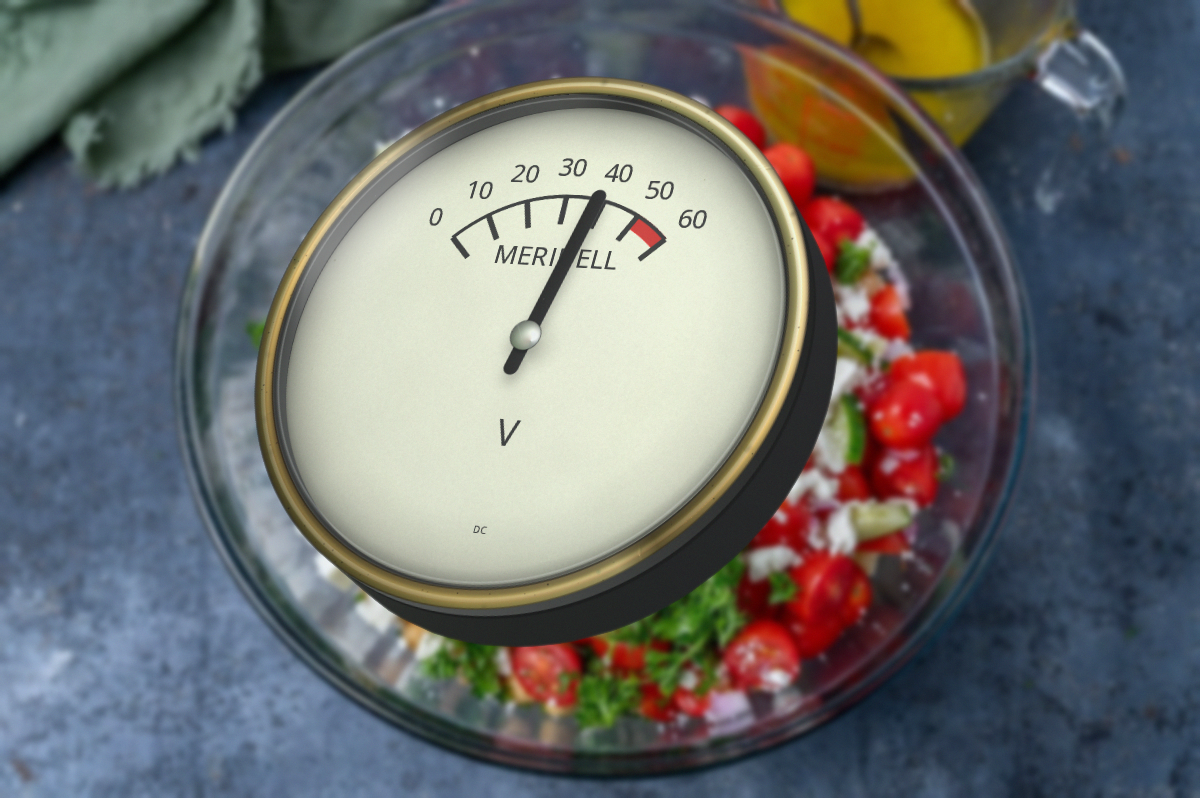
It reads 40,V
